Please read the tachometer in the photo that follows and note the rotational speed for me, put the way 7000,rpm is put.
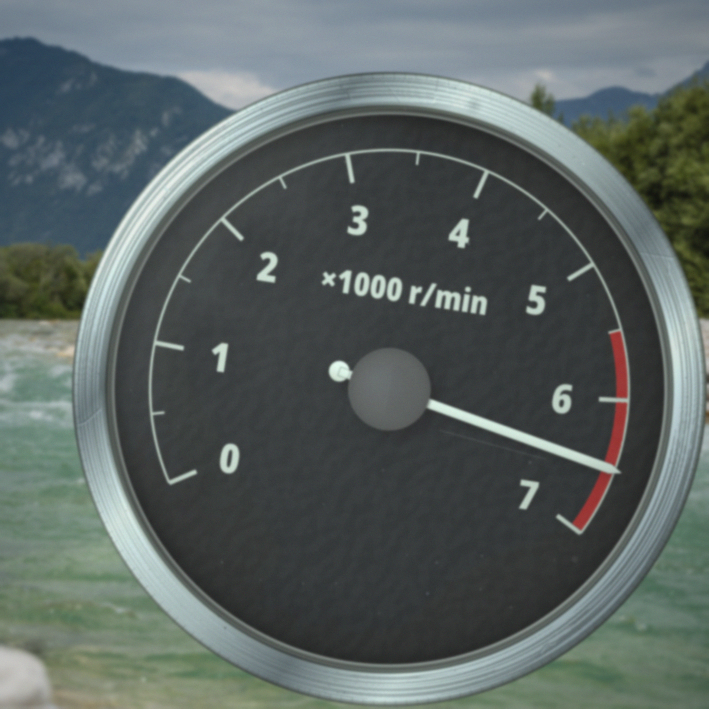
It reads 6500,rpm
